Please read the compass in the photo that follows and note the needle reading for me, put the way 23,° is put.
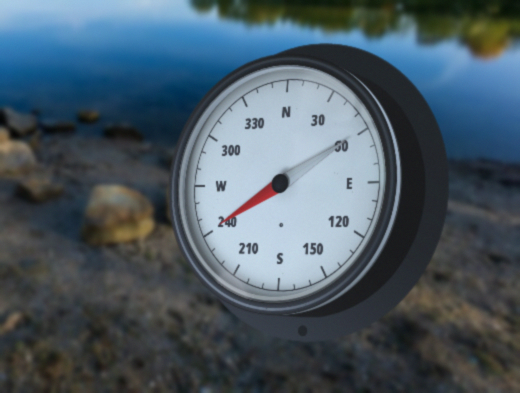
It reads 240,°
